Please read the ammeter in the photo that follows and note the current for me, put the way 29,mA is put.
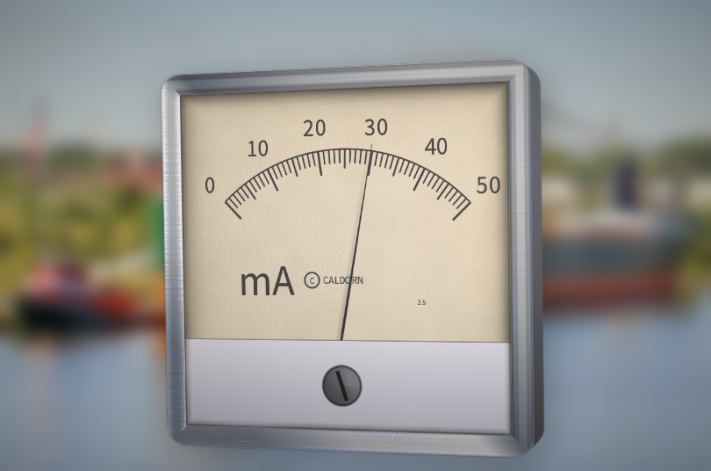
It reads 30,mA
